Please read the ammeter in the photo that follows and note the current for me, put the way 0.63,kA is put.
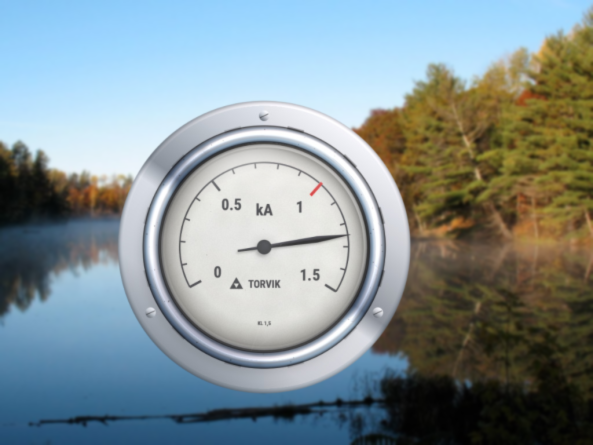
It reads 1.25,kA
